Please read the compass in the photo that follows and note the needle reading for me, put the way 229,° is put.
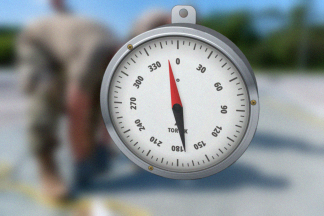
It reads 350,°
